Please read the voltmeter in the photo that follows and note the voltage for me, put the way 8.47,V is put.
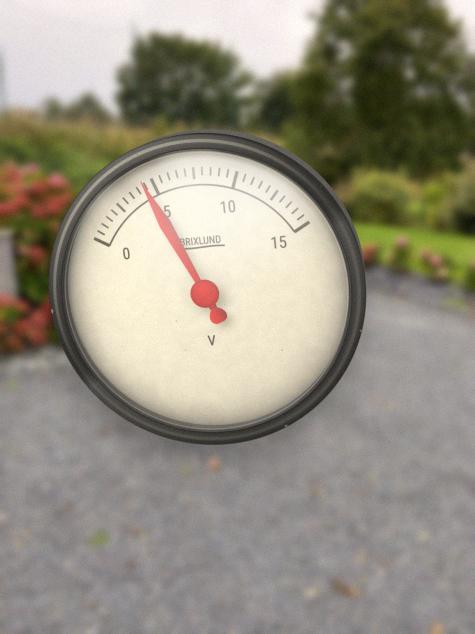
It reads 4.5,V
